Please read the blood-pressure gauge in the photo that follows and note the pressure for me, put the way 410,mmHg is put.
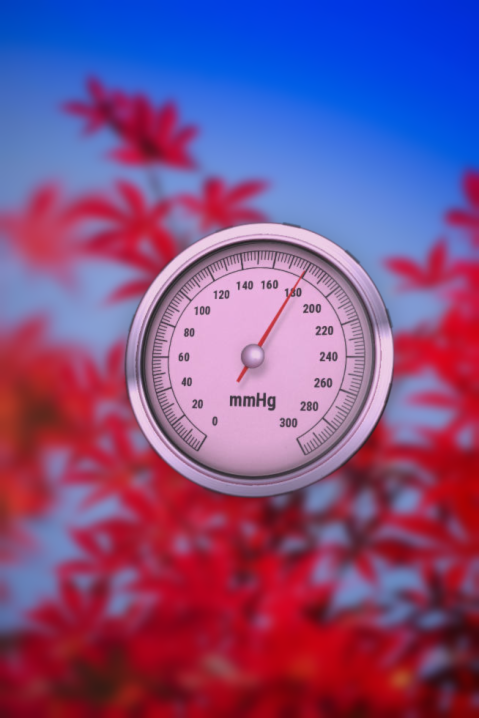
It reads 180,mmHg
